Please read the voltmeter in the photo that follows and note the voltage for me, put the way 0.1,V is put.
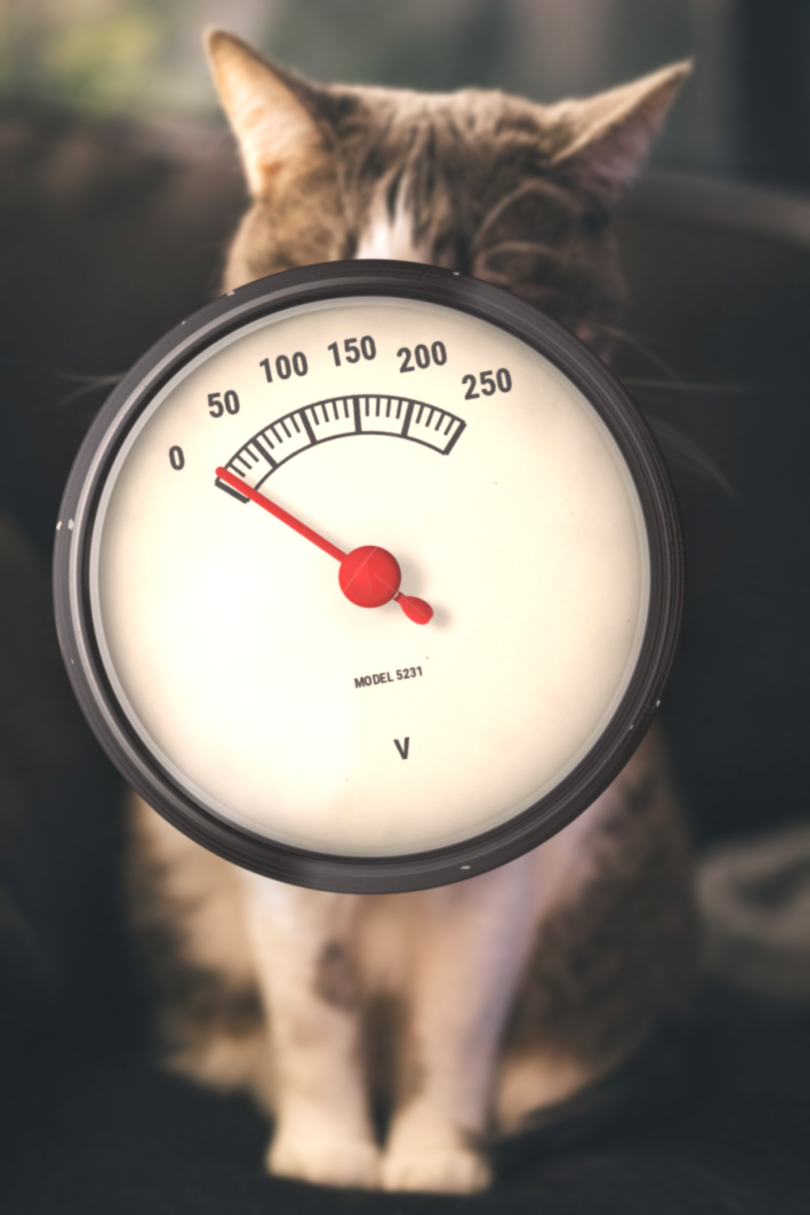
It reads 10,V
